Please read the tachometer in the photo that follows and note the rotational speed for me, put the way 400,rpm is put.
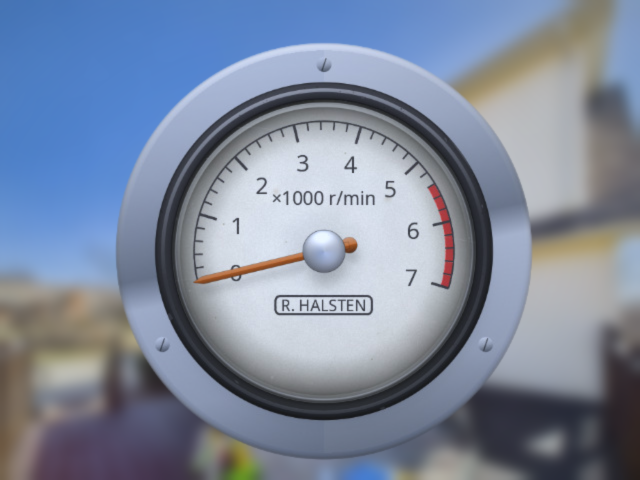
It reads 0,rpm
